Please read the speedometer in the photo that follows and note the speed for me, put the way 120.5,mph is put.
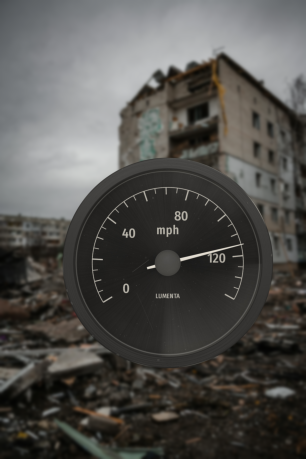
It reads 115,mph
